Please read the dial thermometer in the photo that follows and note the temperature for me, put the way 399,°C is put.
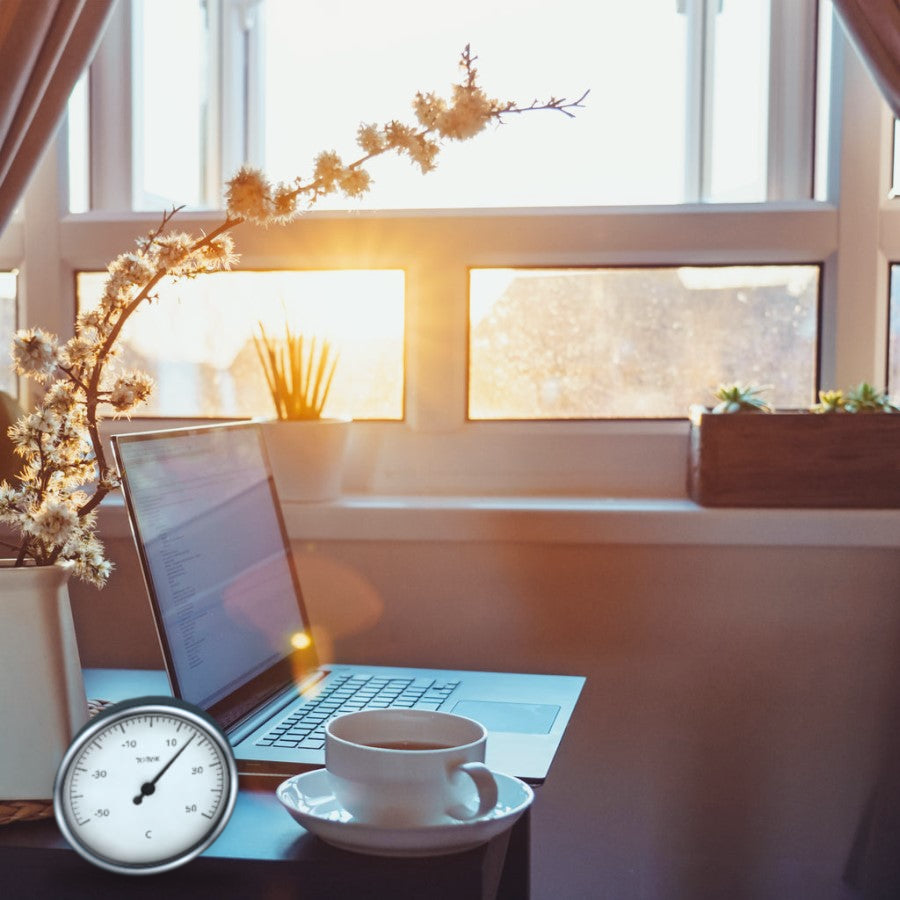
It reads 16,°C
